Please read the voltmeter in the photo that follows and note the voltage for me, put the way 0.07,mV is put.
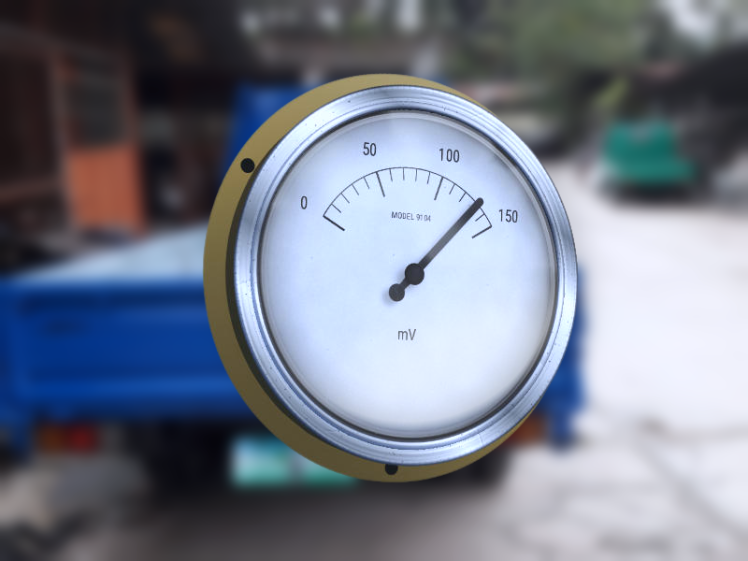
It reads 130,mV
